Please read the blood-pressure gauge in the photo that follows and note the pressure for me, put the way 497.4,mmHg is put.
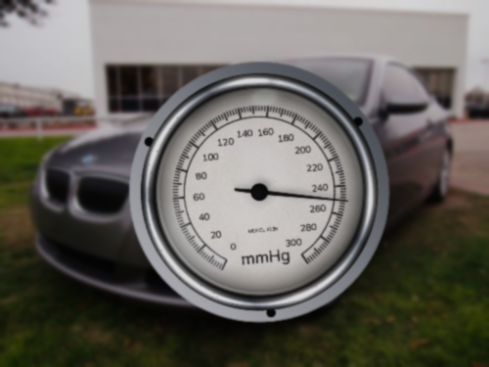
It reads 250,mmHg
